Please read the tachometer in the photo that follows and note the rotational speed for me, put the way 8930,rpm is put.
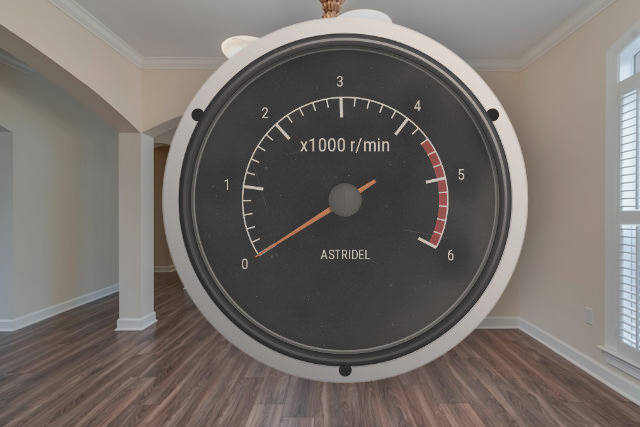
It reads 0,rpm
